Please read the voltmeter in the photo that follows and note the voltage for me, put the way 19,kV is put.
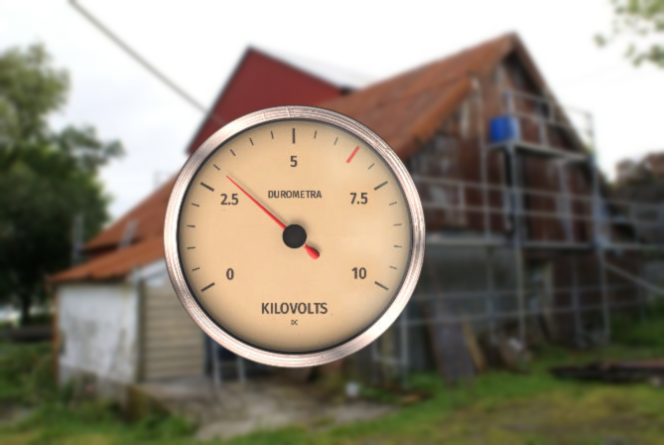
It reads 3,kV
